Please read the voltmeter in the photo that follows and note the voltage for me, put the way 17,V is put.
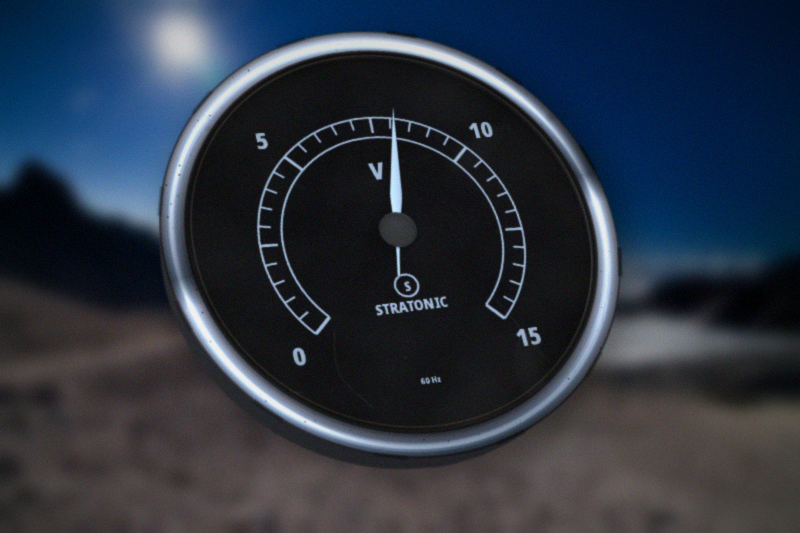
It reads 8,V
